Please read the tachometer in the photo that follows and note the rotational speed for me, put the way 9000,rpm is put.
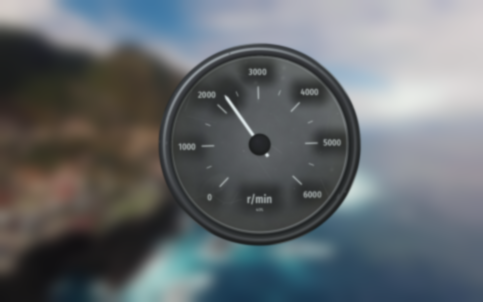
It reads 2250,rpm
